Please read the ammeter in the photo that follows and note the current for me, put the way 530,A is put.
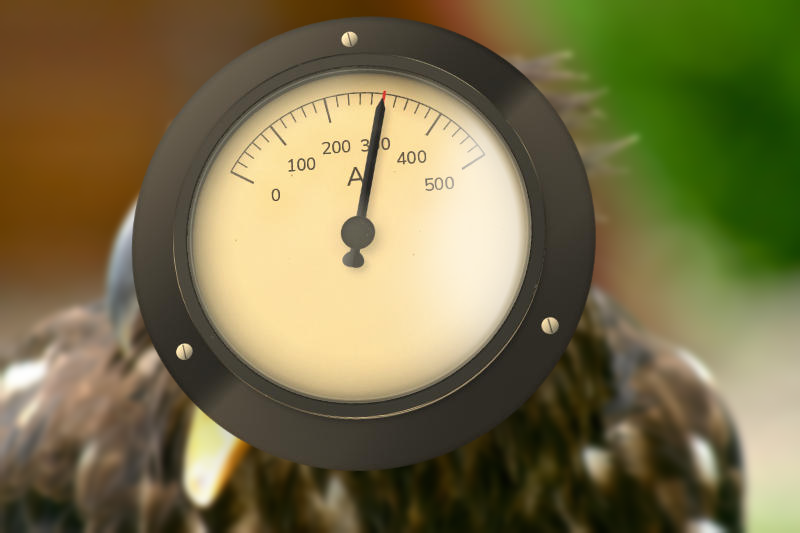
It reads 300,A
